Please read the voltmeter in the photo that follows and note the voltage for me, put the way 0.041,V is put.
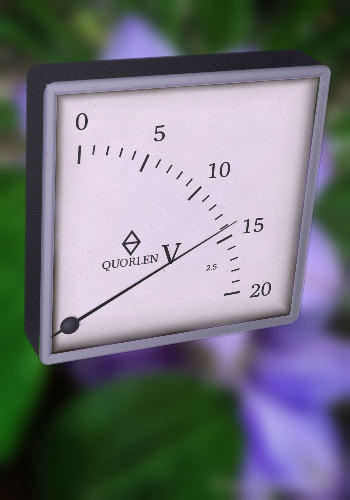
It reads 14,V
